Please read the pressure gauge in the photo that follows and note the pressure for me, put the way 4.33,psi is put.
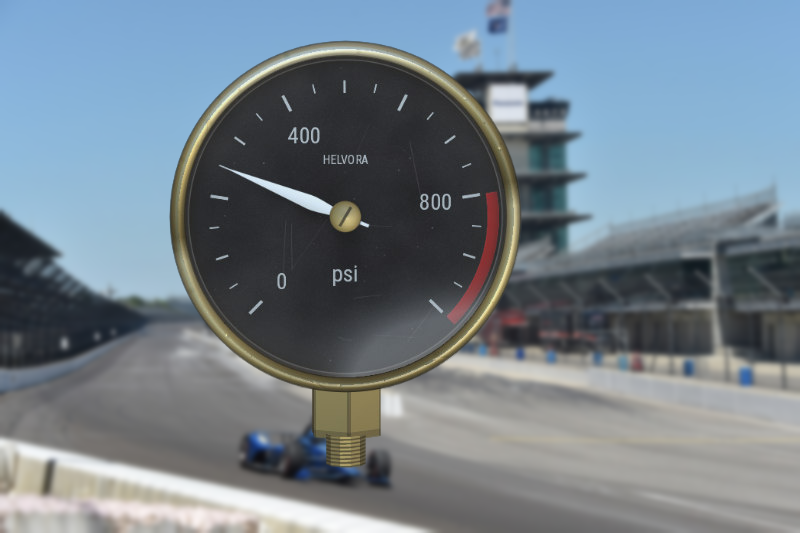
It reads 250,psi
